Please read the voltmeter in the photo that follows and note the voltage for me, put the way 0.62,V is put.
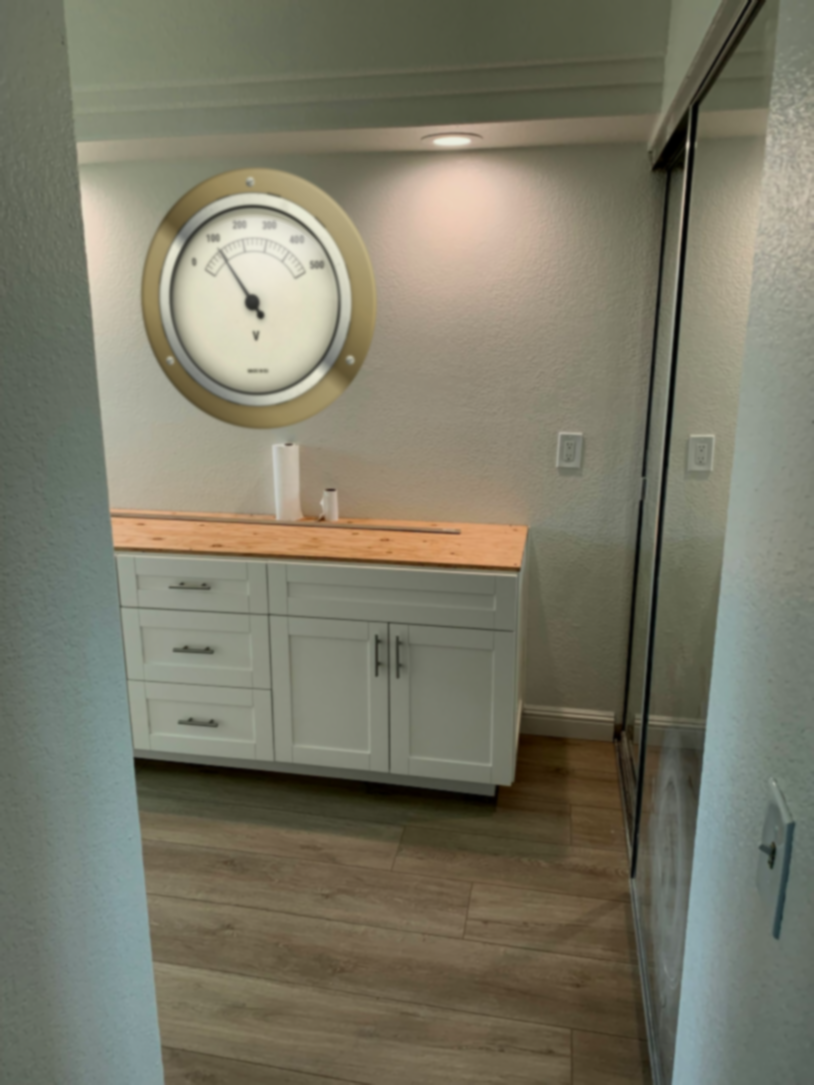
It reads 100,V
